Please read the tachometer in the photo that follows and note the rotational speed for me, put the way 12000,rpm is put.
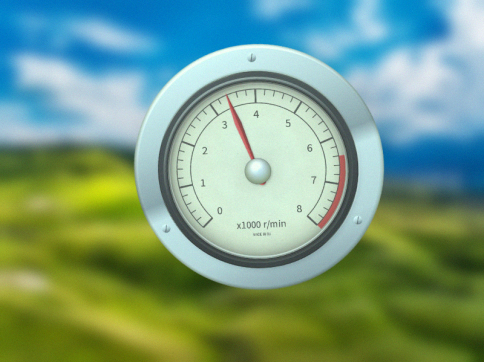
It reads 3400,rpm
